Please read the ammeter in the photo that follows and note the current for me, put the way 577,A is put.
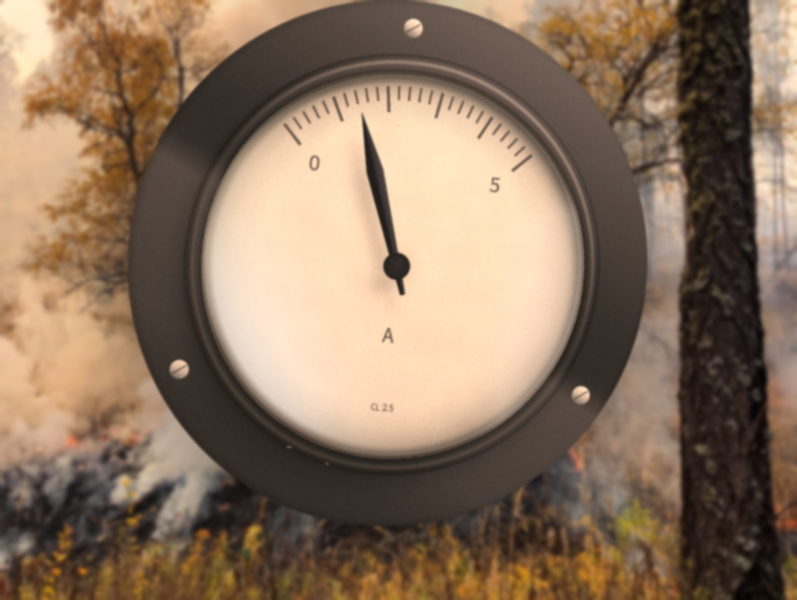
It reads 1.4,A
